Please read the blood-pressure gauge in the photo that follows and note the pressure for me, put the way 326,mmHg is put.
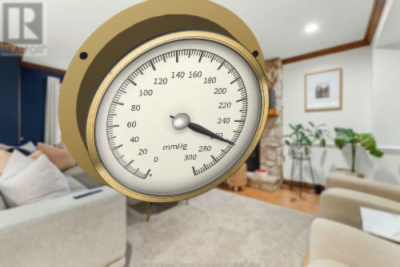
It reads 260,mmHg
